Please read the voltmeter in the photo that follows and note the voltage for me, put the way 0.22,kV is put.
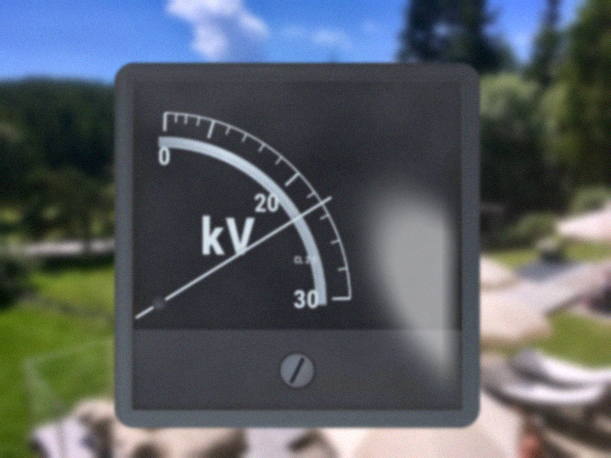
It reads 23,kV
